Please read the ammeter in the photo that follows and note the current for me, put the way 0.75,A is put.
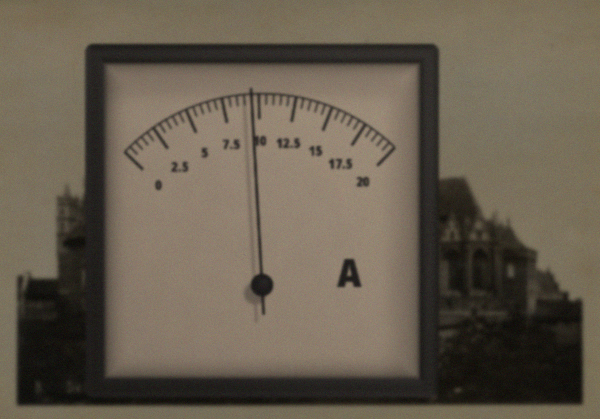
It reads 9.5,A
